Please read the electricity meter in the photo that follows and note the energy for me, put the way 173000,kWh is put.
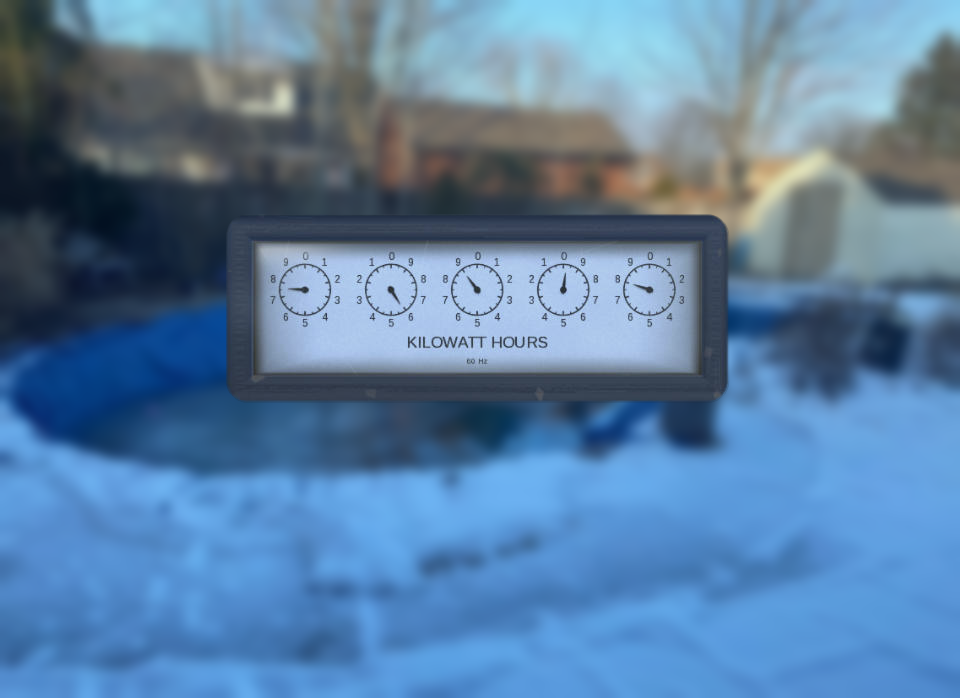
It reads 75898,kWh
